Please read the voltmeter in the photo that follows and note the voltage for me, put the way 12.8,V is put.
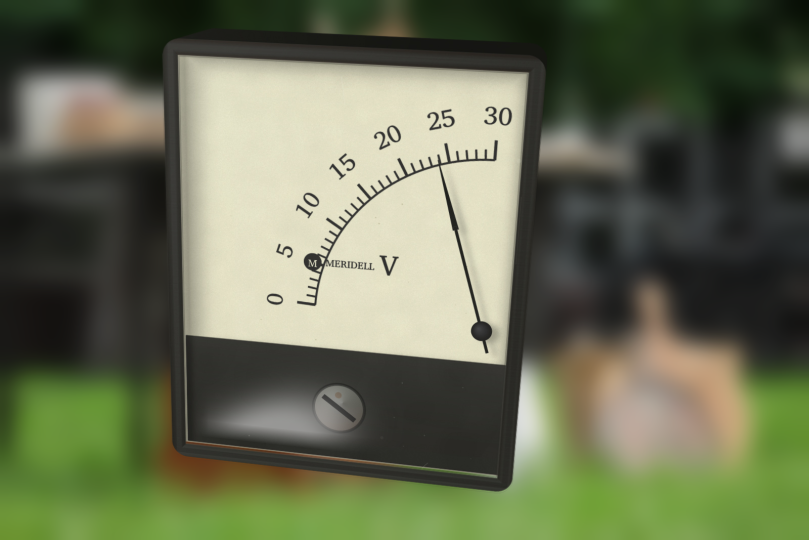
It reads 24,V
